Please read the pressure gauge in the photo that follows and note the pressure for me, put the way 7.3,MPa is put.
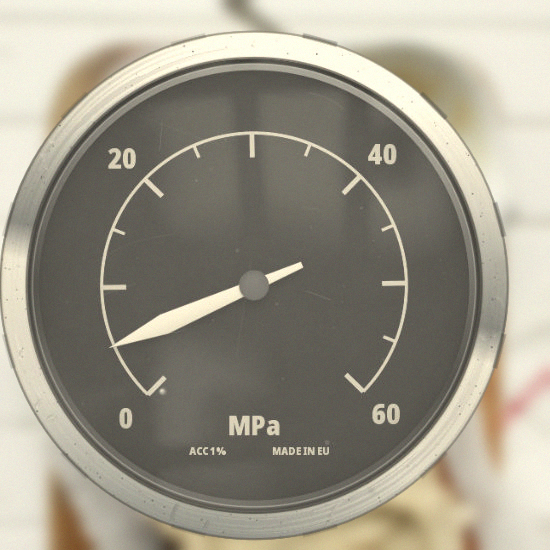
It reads 5,MPa
